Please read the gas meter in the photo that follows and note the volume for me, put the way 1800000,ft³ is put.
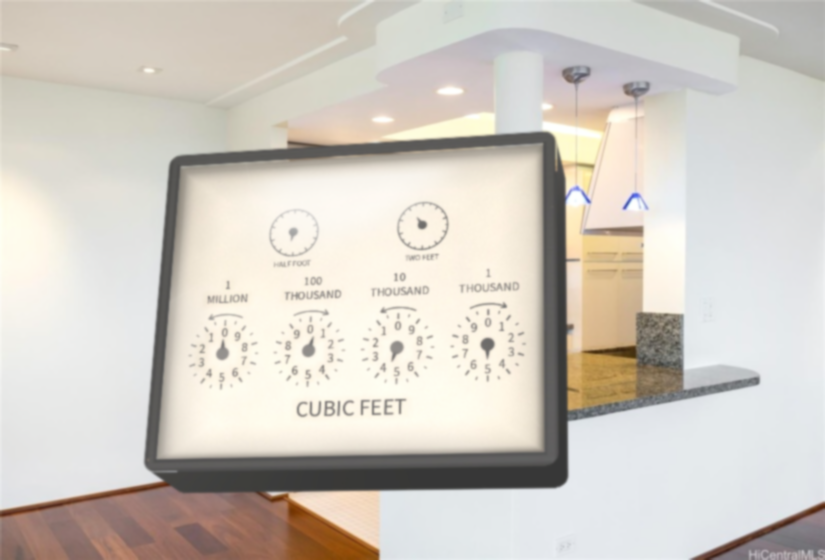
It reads 4500,ft³
